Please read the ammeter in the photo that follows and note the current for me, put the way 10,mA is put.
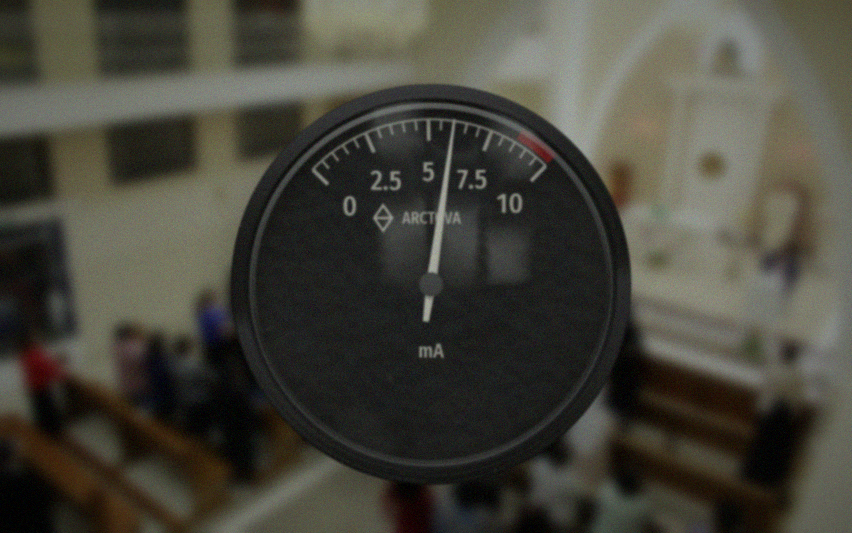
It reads 6,mA
